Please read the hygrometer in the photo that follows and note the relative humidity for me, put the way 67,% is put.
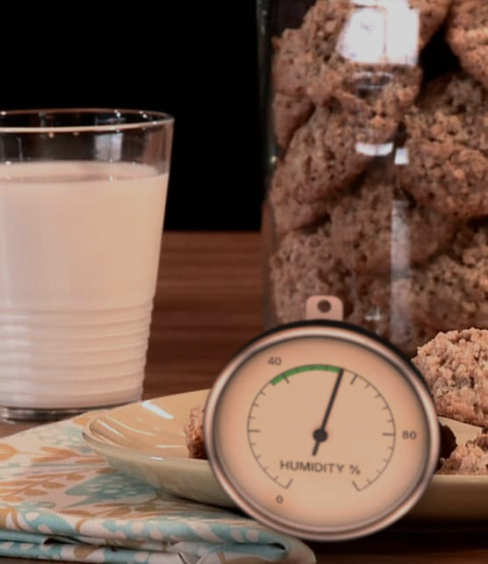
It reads 56,%
